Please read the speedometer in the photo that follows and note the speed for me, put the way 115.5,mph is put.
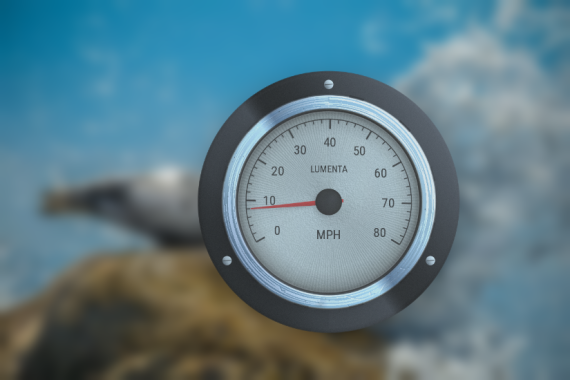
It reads 8,mph
